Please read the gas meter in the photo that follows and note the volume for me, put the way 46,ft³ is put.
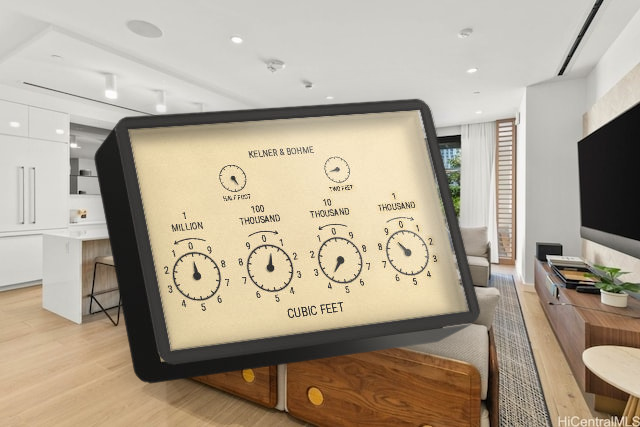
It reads 3900,ft³
